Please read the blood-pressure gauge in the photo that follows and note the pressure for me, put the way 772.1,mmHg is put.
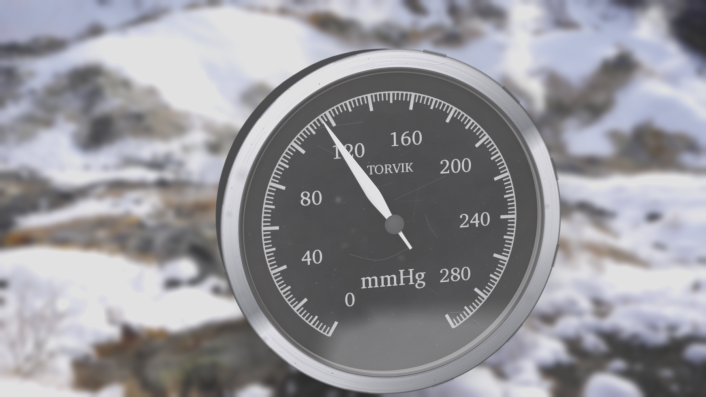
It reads 116,mmHg
